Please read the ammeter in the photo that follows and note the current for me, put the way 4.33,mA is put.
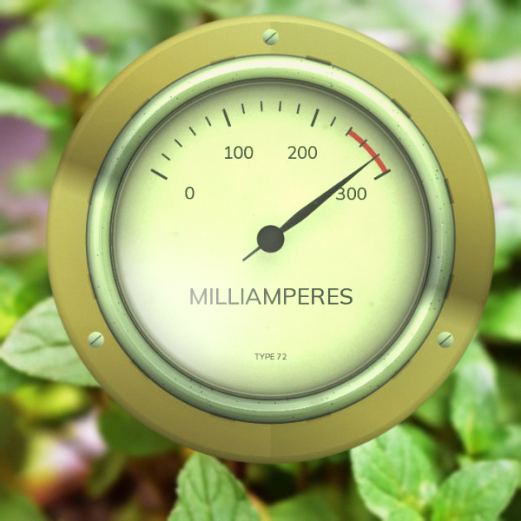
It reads 280,mA
